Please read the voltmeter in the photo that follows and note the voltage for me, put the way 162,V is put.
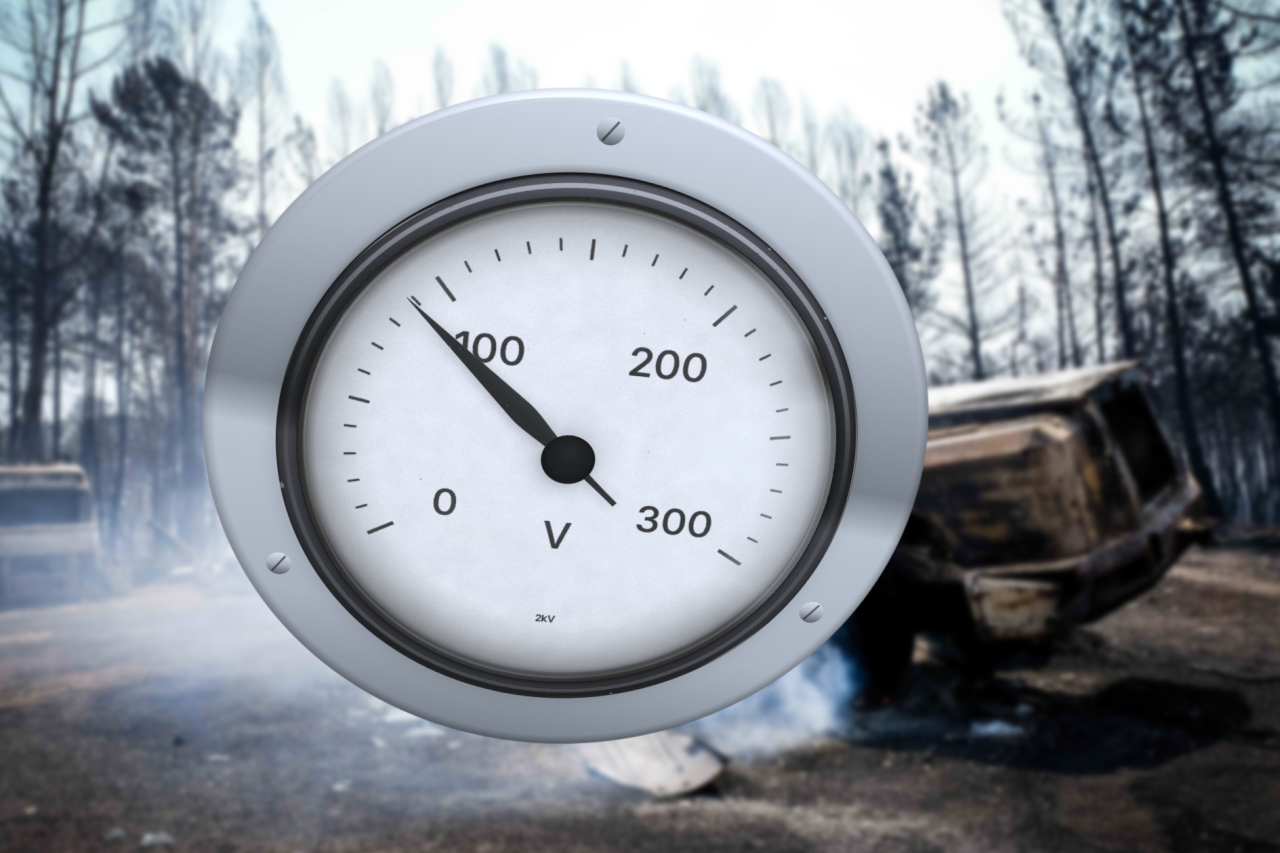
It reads 90,V
